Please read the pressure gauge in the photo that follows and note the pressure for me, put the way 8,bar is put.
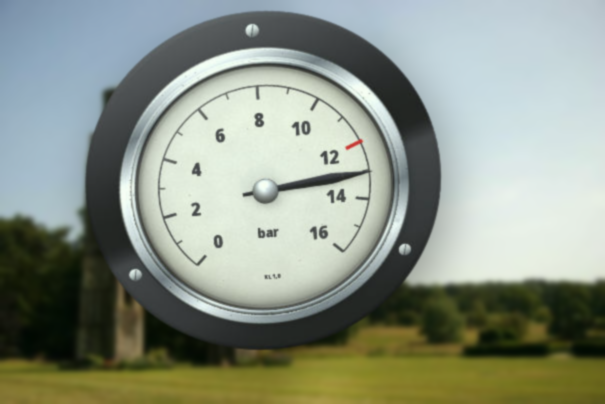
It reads 13,bar
